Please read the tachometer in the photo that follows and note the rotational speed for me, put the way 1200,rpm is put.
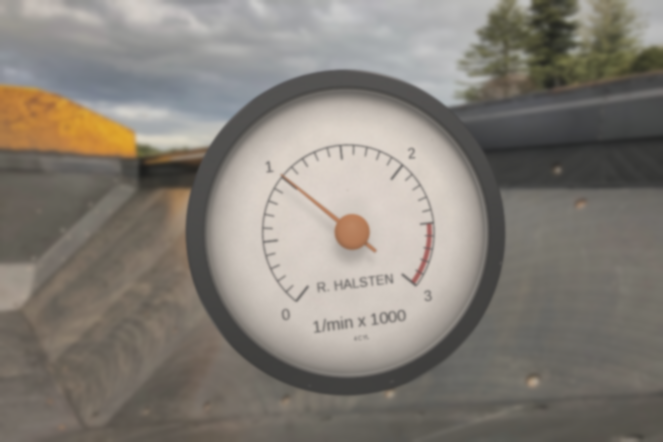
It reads 1000,rpm
